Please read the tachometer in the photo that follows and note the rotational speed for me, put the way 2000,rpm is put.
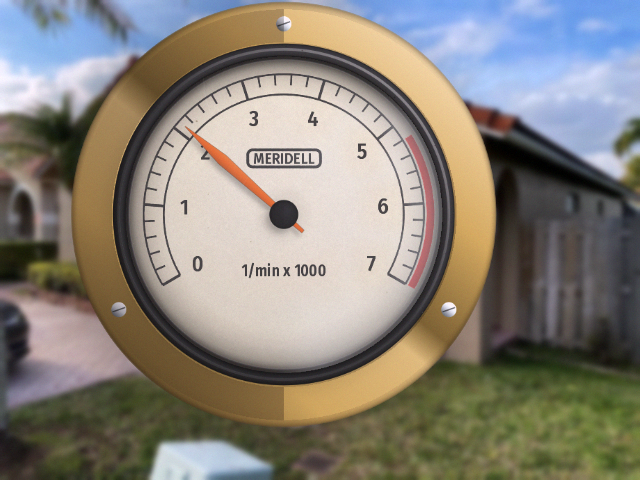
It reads 2100,rpm
